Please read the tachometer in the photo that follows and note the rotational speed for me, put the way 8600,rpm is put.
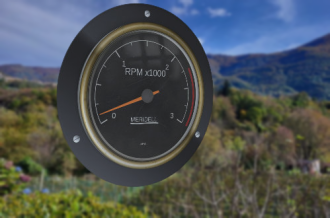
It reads 125,rpm
